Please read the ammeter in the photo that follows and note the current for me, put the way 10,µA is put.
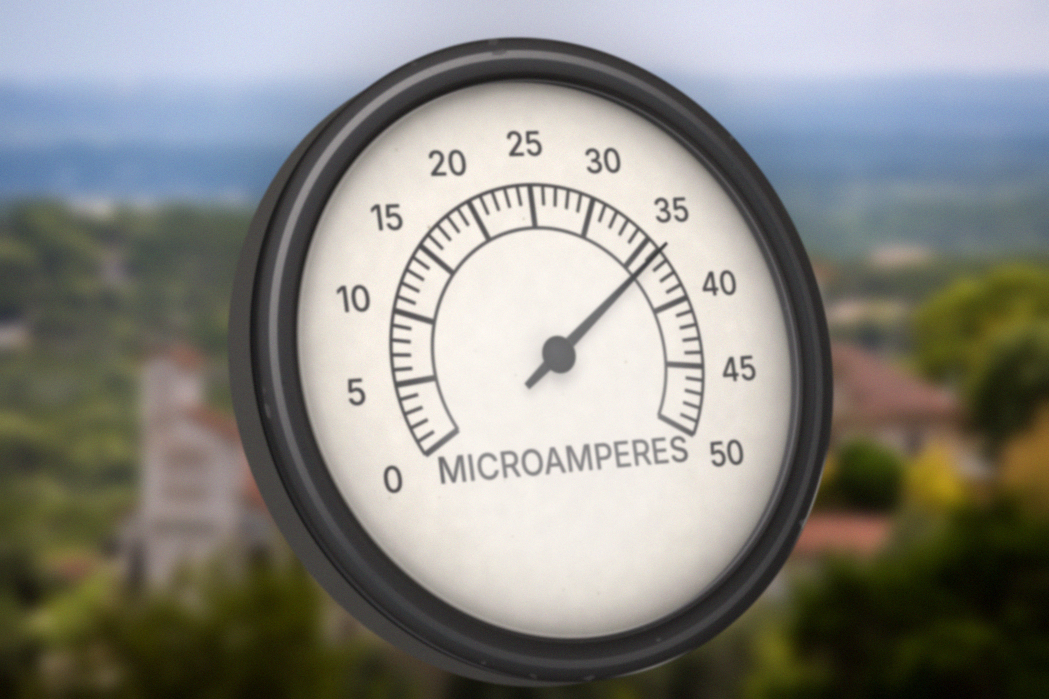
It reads 36,µA
